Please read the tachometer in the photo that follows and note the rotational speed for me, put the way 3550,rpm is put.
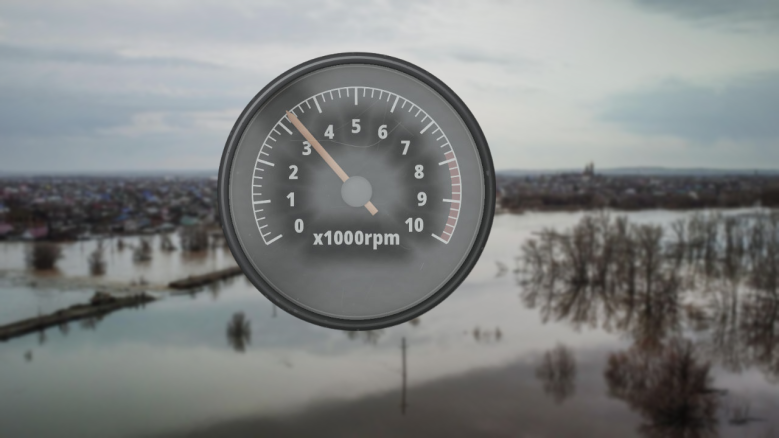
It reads 3300,rpm
